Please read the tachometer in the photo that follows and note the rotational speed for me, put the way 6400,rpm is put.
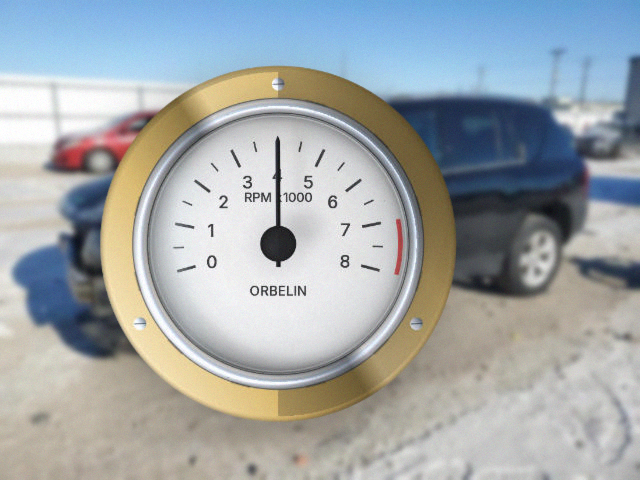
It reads 4000,rpm
